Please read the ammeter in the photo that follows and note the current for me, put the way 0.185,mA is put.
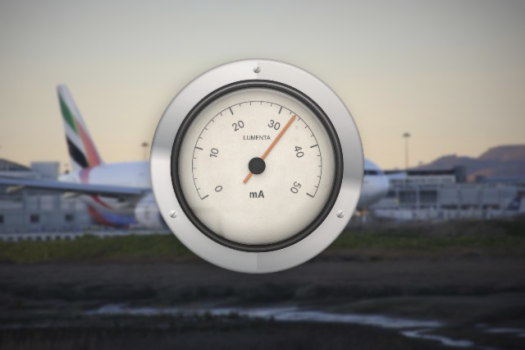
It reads 33,mA
